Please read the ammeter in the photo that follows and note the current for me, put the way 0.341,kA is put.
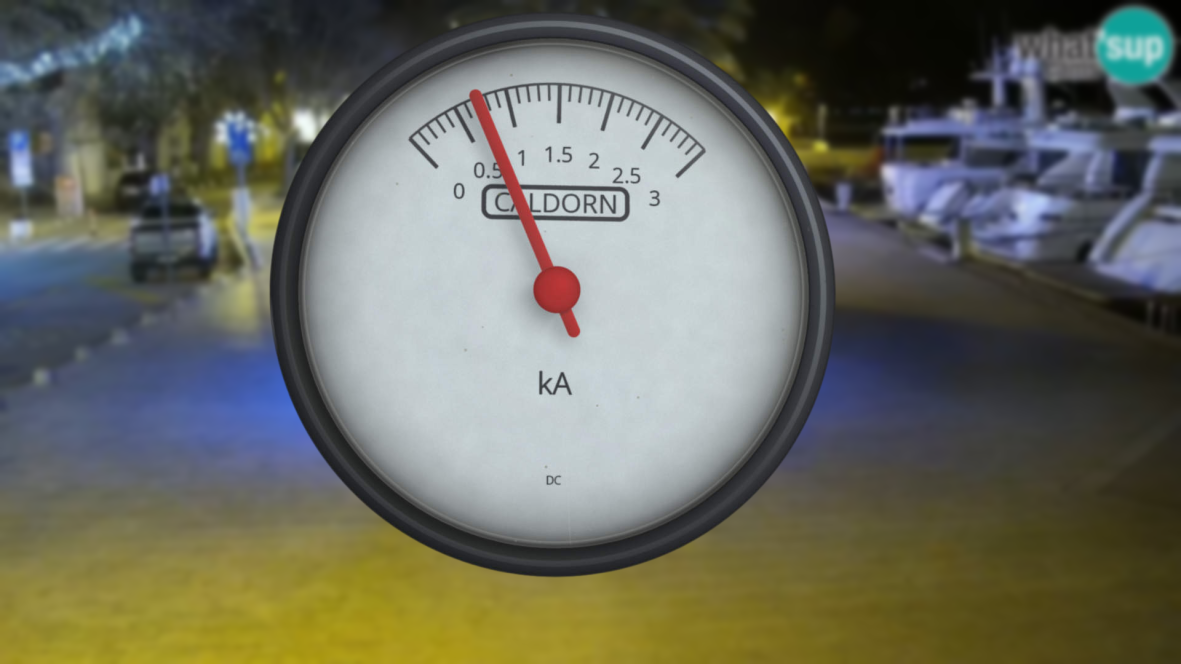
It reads 0.7,kA
